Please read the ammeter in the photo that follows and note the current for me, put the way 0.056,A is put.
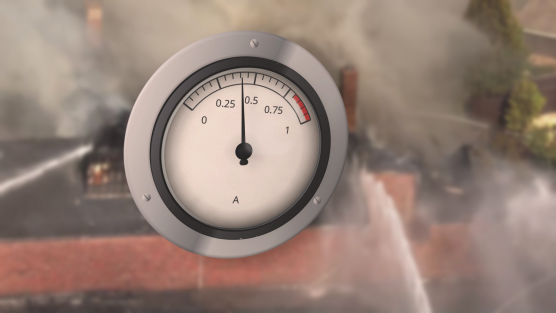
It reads 0.4,A
